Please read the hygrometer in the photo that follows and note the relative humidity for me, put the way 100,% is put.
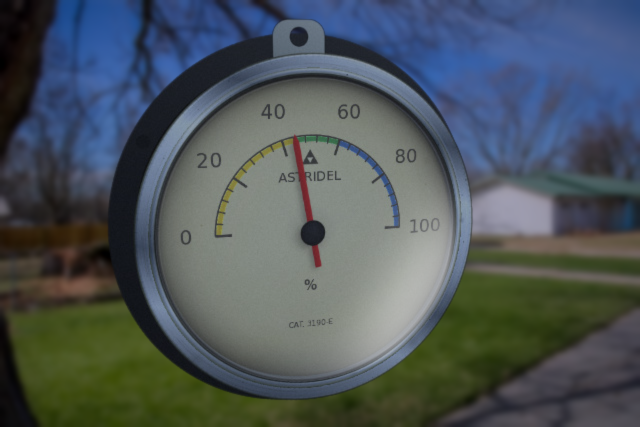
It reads 44,%
